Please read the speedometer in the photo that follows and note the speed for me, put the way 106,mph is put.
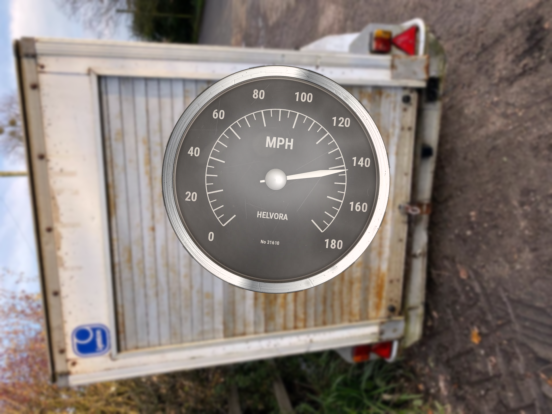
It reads 142.5,mph
